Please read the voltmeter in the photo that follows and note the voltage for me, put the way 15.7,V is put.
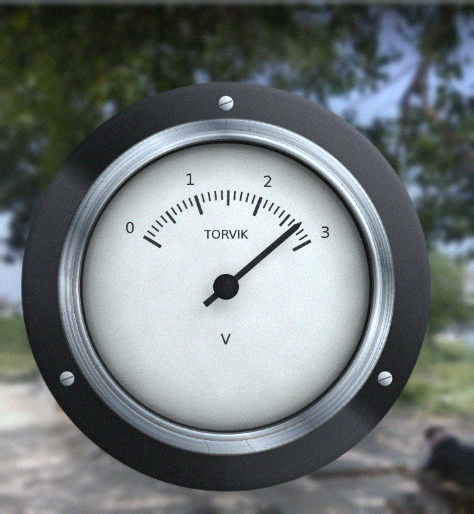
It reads 2.7,V
